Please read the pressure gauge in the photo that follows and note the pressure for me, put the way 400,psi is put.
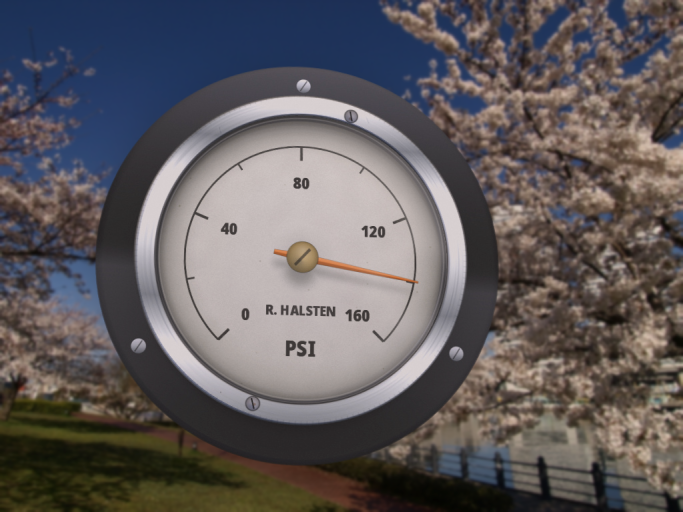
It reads 140,psi
